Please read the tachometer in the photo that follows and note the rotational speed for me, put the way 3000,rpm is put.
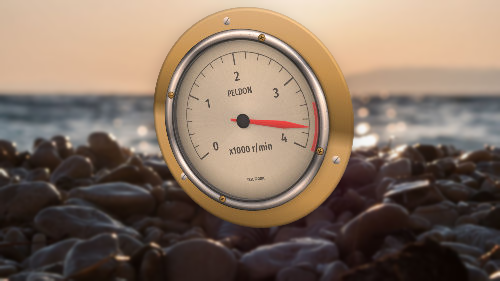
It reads 3700,rpm
